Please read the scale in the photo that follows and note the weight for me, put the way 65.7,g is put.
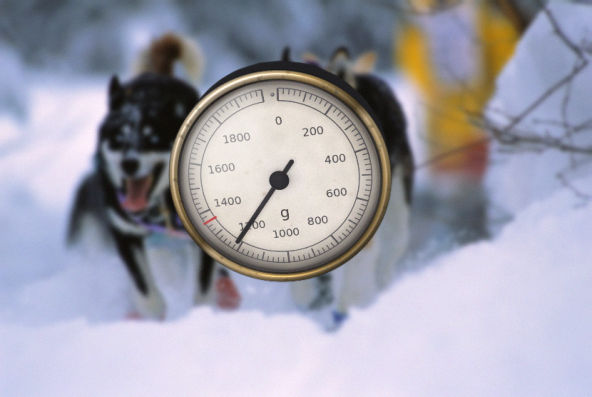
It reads 1220,g
